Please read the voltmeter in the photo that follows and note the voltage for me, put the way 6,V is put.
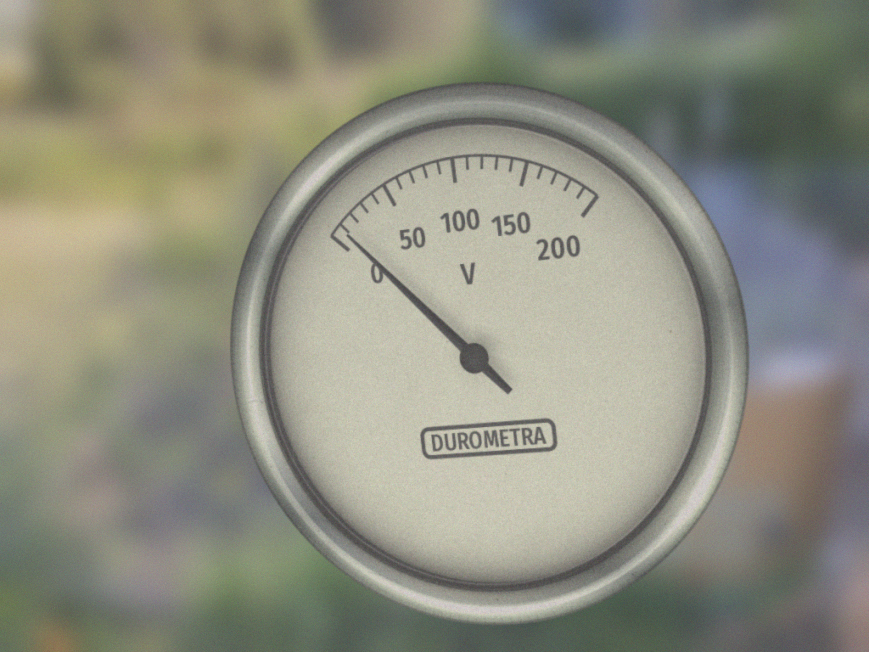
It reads 10,V
